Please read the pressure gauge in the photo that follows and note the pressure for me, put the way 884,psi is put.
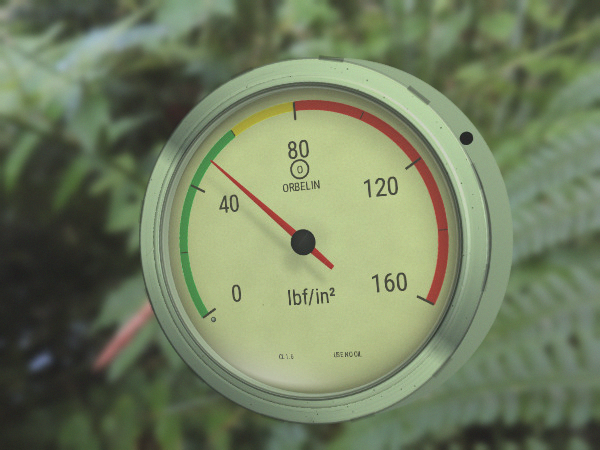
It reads 50,psi
